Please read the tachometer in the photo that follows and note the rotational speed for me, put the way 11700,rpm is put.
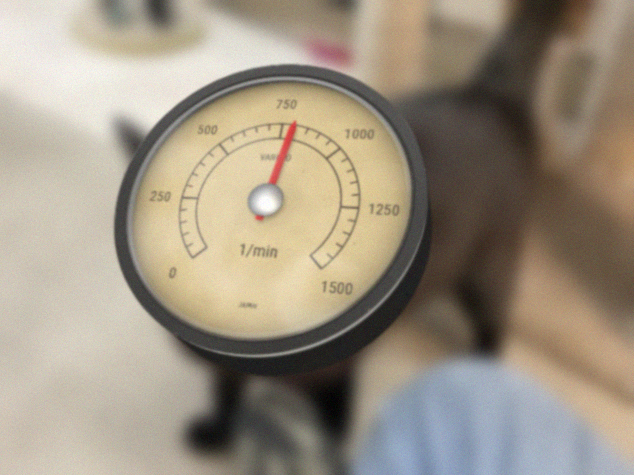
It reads 800,rpm
